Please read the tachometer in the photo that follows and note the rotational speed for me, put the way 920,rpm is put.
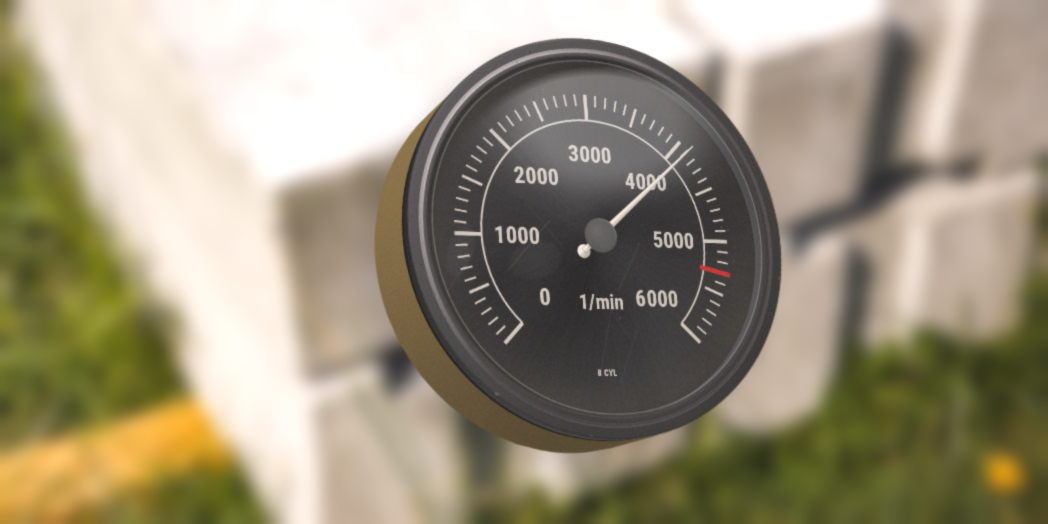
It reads 4100,rpm
